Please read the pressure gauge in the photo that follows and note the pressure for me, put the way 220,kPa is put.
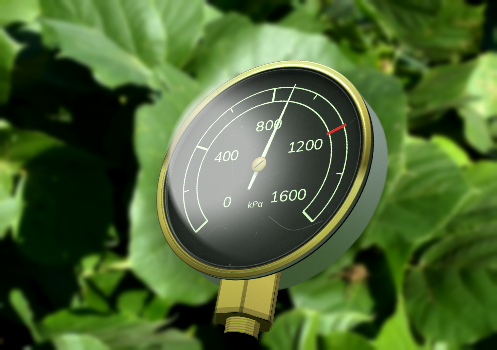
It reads 900,kPa
